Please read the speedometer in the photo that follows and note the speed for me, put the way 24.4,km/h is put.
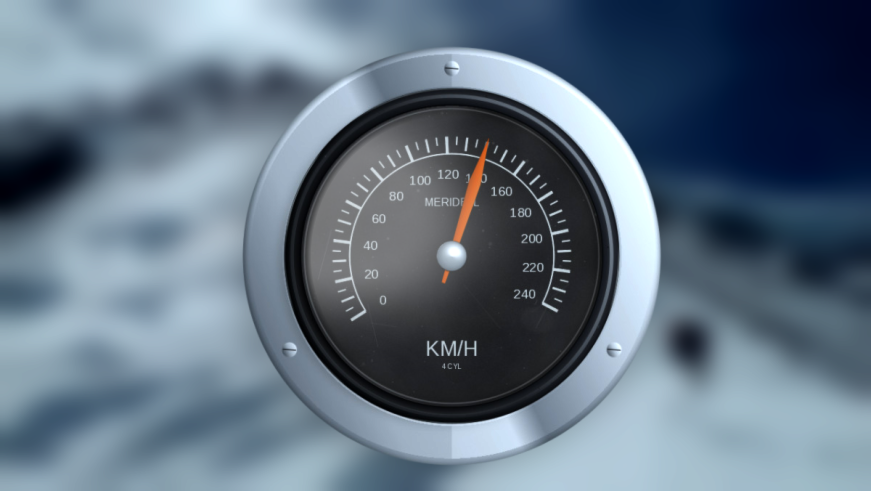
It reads 140,km/h
